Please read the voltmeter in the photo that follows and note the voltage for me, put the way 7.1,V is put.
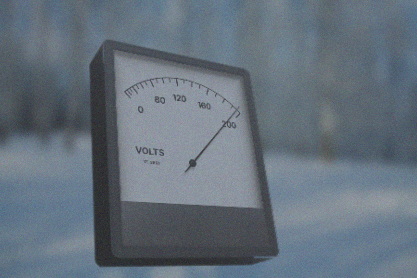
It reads 195,V
